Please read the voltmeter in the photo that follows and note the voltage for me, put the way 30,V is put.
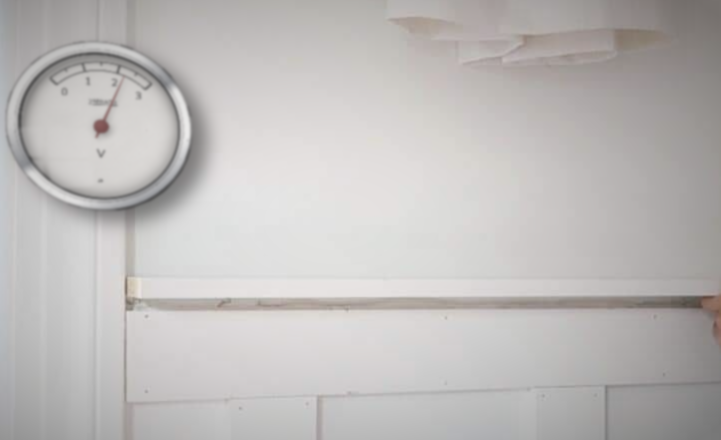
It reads 2.25,V
